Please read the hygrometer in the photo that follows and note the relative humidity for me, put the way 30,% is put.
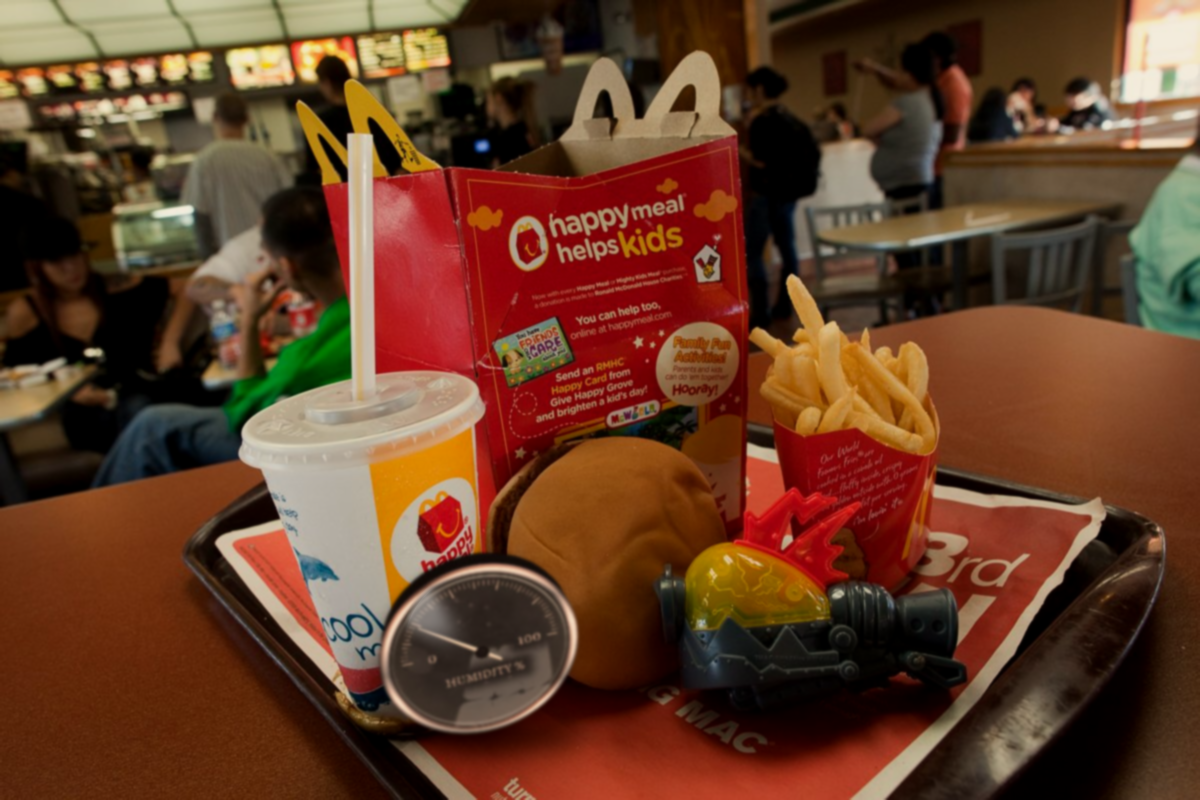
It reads 20,%
